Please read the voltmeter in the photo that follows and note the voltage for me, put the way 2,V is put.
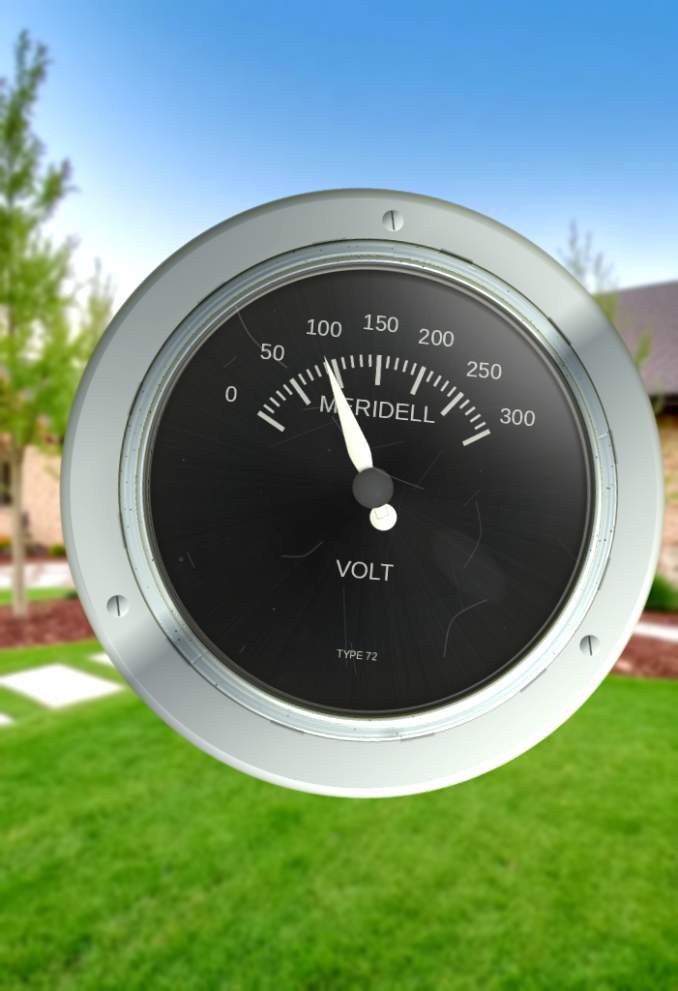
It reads 90,V
